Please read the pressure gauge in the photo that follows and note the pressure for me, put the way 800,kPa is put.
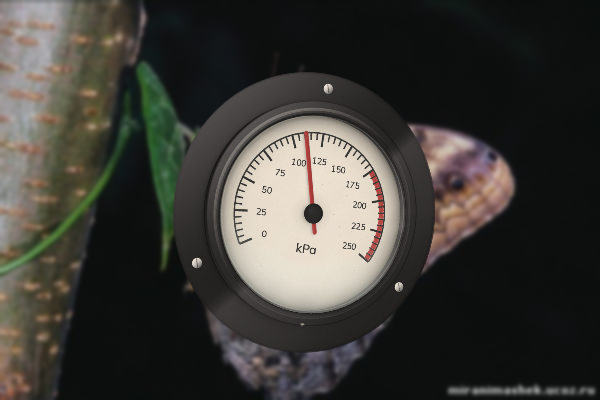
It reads 110,kPa
